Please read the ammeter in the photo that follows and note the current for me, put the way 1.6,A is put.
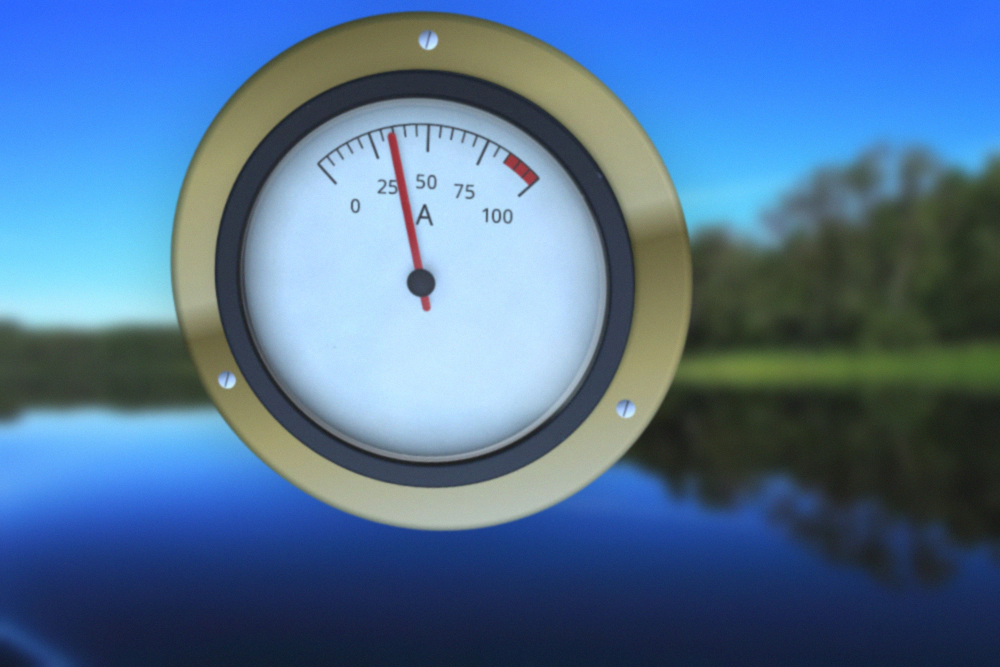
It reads 35,A
